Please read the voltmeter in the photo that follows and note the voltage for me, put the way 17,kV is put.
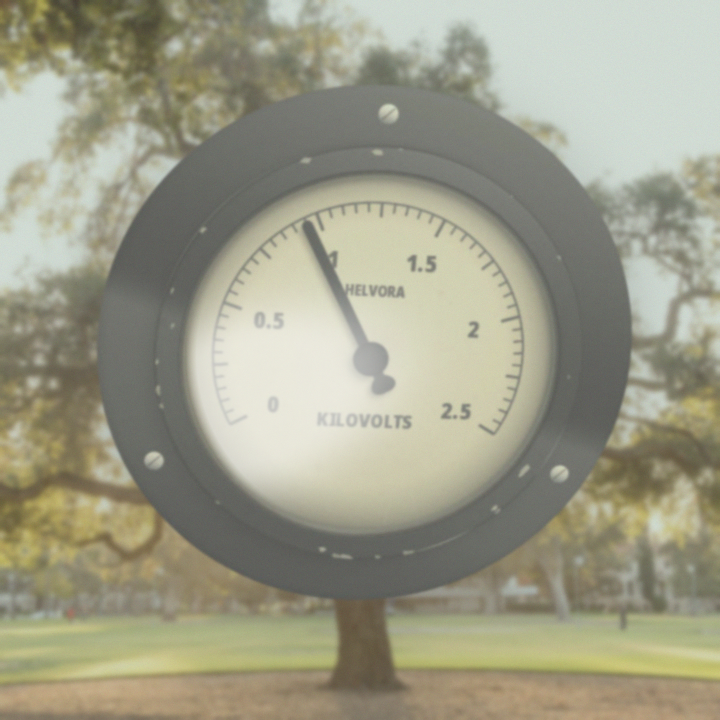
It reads 0.95,kV
